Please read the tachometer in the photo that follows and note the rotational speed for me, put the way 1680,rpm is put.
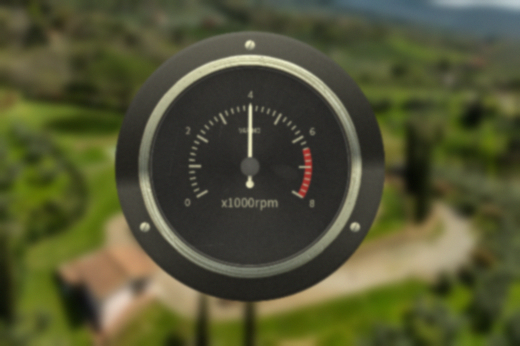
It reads 4000,rpm
